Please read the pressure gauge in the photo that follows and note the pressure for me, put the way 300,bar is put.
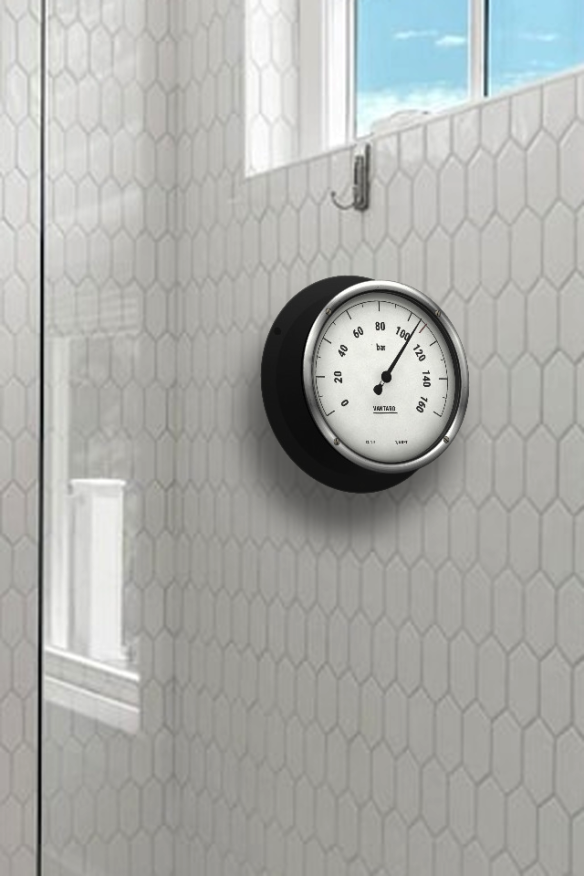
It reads 105,bar
